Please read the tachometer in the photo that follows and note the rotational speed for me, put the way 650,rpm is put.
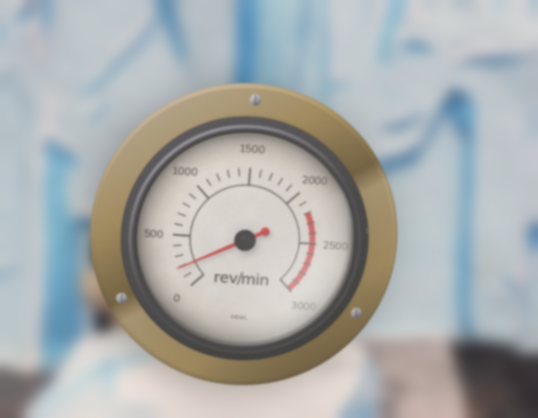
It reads 200,rpm
